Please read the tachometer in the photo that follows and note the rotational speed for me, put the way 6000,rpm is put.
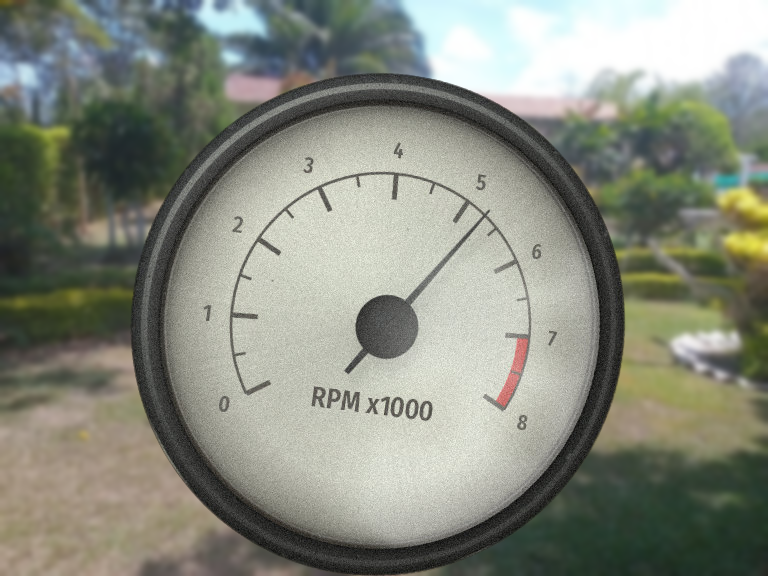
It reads 5250,rpm
